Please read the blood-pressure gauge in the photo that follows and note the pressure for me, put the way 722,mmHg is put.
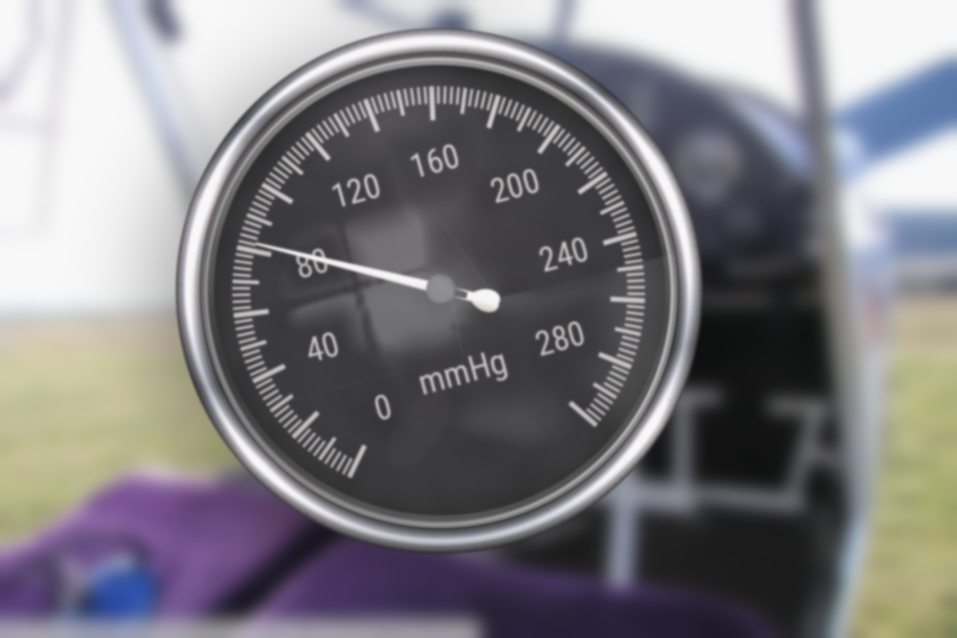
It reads 82,mmHg
